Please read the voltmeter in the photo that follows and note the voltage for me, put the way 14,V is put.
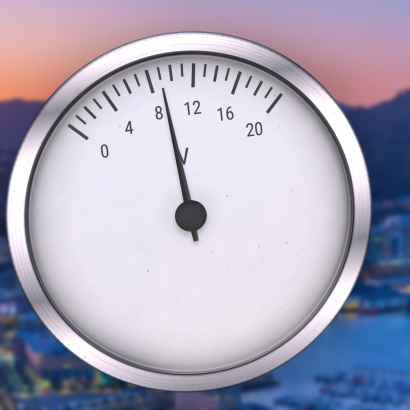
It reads 9,V
